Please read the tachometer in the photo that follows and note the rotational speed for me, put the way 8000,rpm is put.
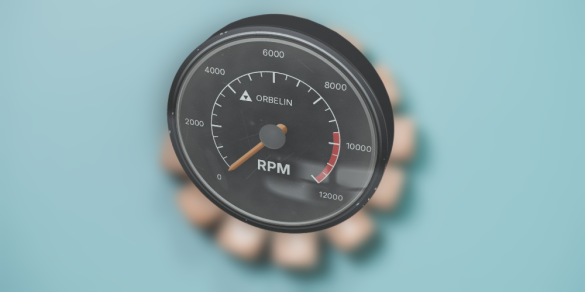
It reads 0,rpm
